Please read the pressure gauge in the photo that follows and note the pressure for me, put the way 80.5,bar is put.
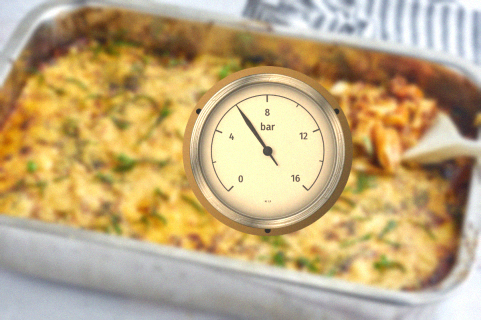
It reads 6,bar
